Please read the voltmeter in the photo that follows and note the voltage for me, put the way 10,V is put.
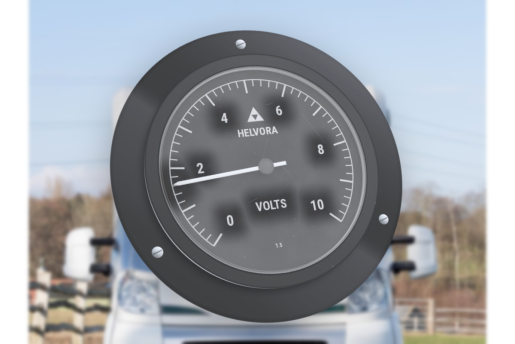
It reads 1.6,V
